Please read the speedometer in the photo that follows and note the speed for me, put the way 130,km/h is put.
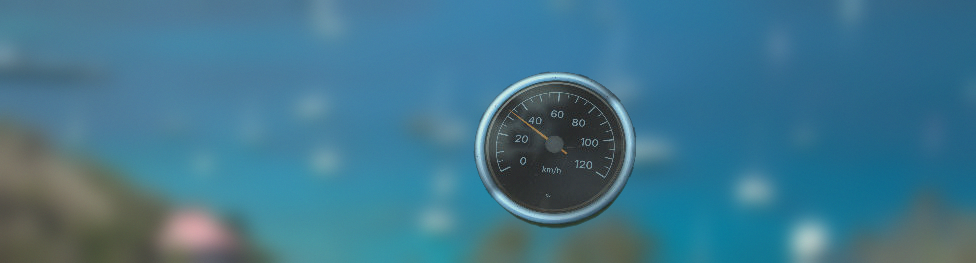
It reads 32.5,km/h
